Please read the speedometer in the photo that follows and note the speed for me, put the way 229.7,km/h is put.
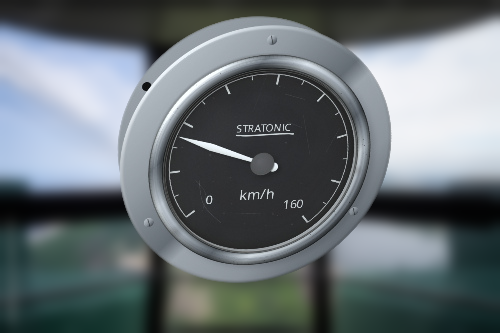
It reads 35,km/h
